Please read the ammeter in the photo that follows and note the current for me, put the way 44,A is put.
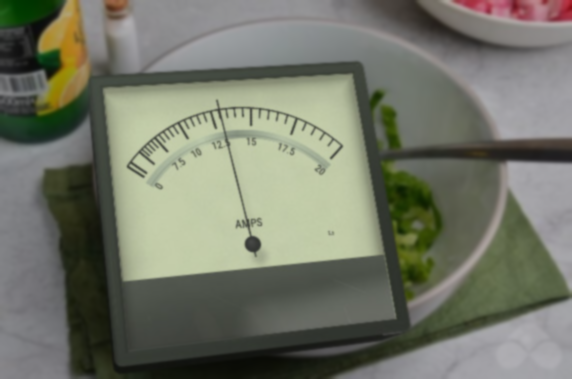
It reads 13,A
